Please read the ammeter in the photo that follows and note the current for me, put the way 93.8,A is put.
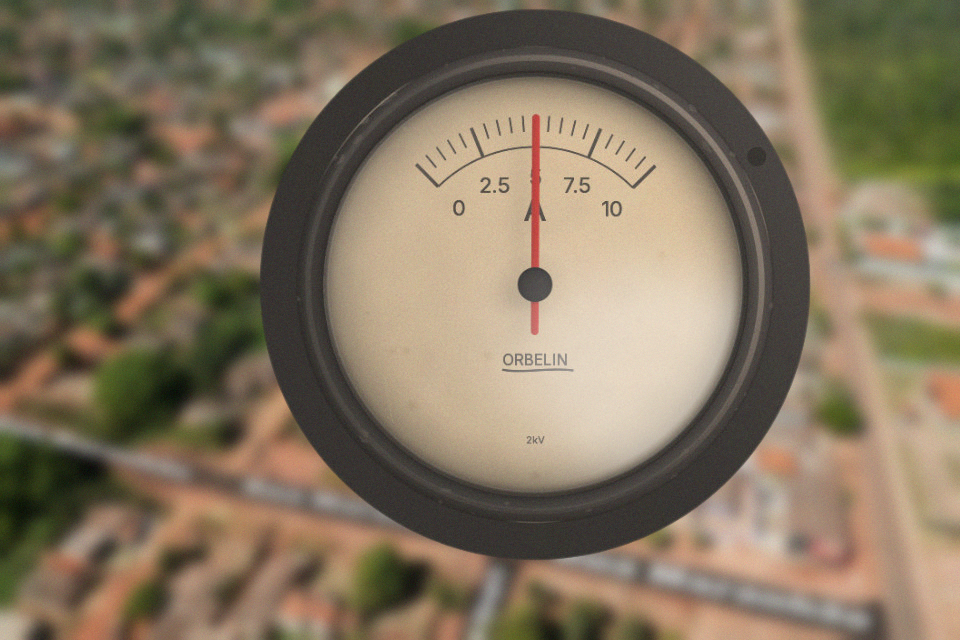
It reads 5,A
